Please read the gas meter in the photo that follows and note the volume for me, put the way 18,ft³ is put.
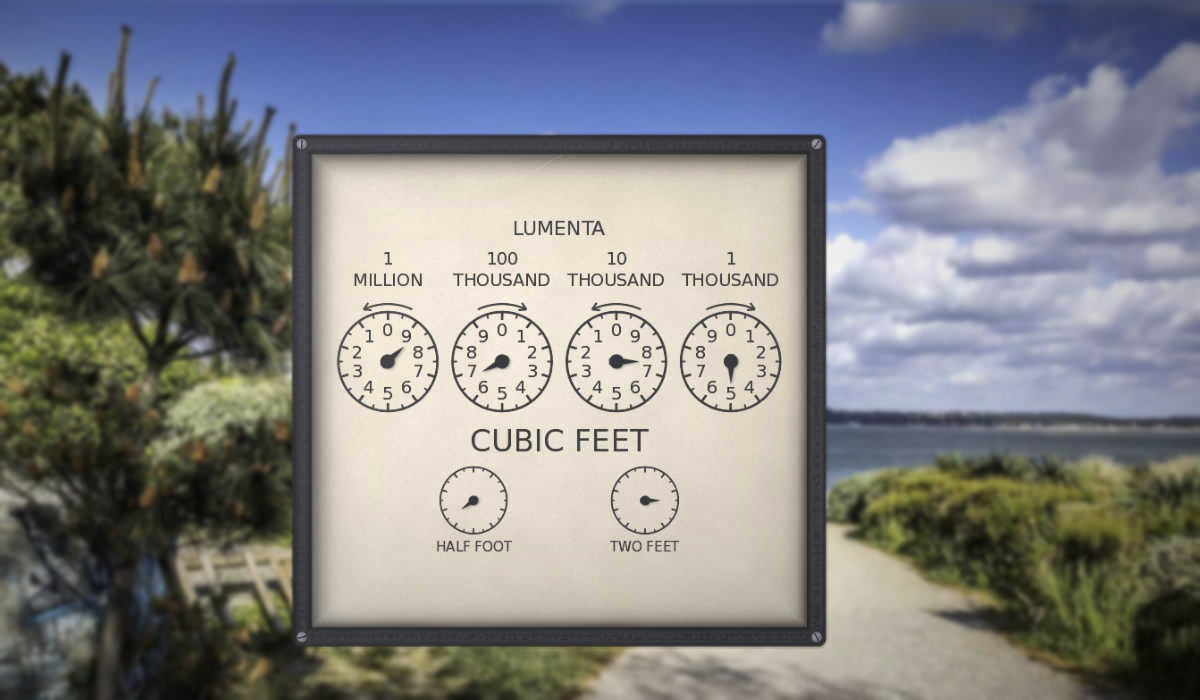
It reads 867500,ft³
